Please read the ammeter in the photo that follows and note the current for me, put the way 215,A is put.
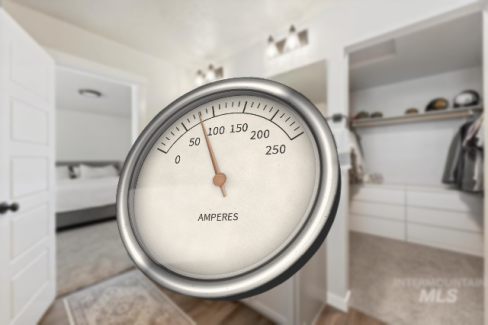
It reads 80,A
